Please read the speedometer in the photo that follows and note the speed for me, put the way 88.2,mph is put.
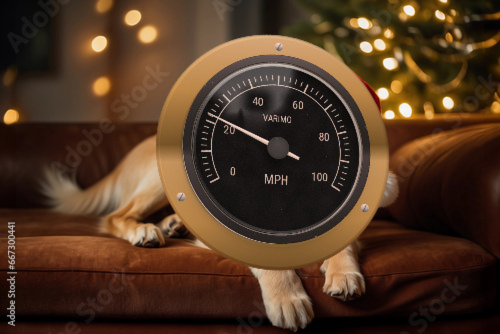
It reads 22,mph
